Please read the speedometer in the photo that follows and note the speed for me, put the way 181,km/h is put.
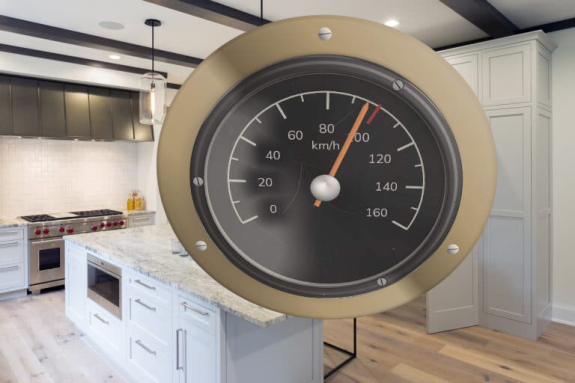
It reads 95,km/h
